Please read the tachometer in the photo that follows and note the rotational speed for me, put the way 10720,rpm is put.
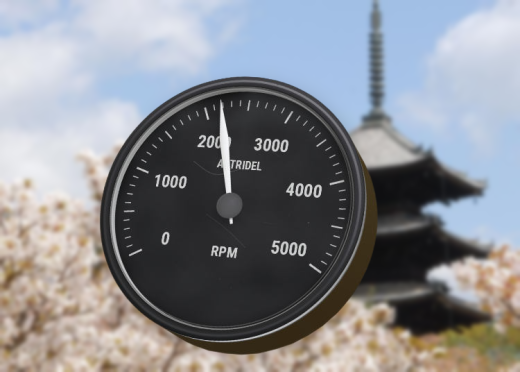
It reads 2200,rpm
